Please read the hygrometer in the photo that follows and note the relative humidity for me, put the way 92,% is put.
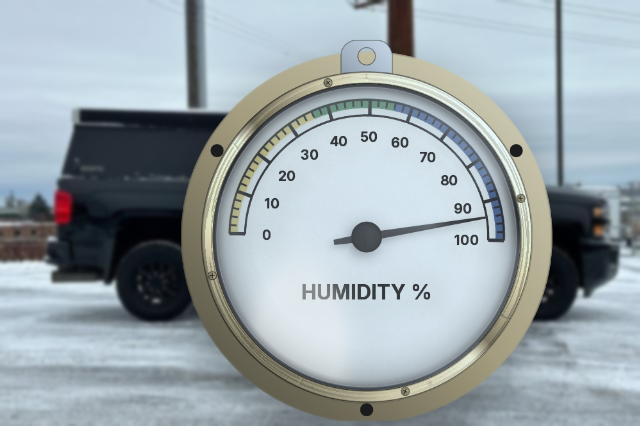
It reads 94,%
